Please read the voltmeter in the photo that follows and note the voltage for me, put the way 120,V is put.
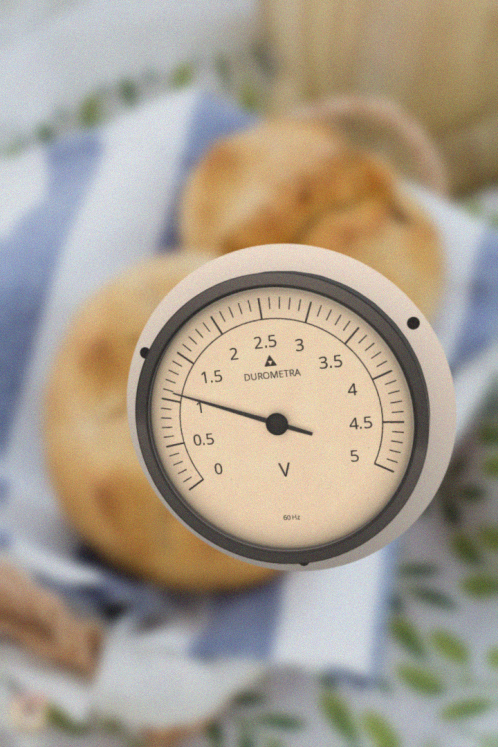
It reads 1.1,V
